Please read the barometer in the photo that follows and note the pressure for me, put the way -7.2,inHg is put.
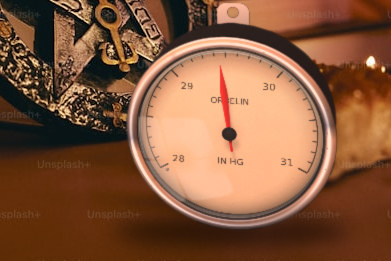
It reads 29.45,inHg
